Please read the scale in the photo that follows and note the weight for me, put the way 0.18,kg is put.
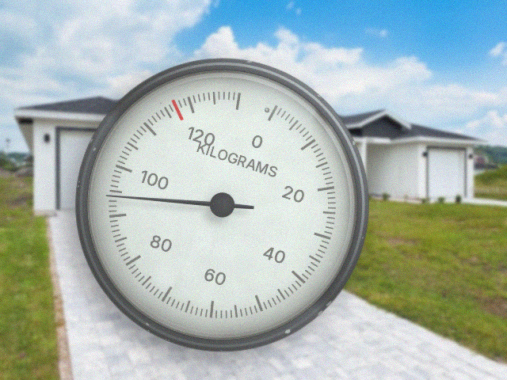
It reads 94,kg
